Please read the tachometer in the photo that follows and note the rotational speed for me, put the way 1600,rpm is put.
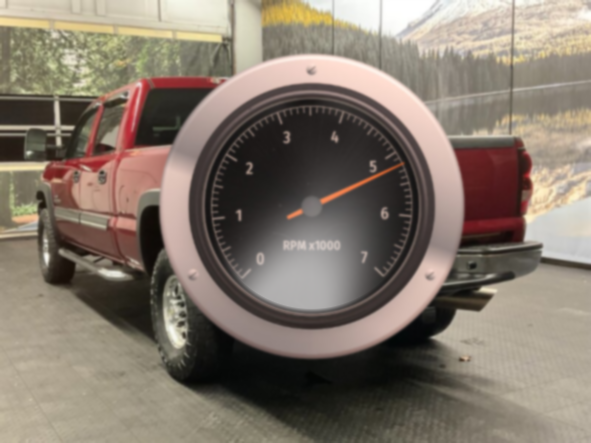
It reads 5200,rpm
